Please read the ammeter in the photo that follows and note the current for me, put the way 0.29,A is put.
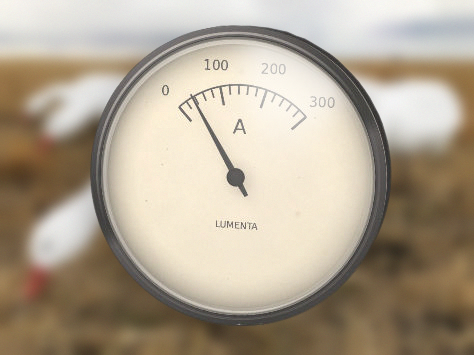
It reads 40,A
